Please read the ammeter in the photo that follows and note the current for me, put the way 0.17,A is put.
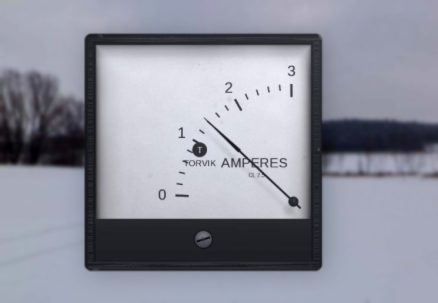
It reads 1.4,A
